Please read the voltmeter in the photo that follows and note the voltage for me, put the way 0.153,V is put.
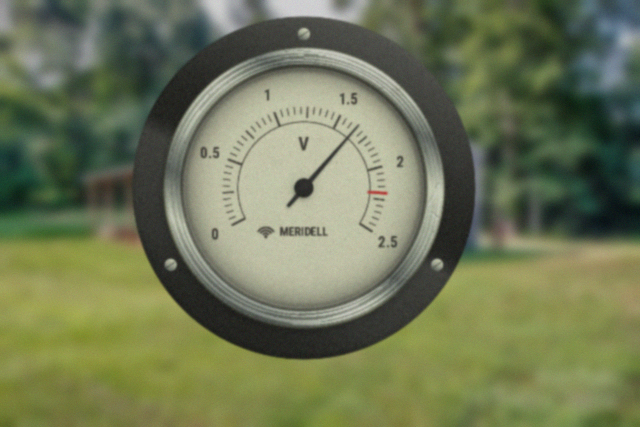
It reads 1.65,V
